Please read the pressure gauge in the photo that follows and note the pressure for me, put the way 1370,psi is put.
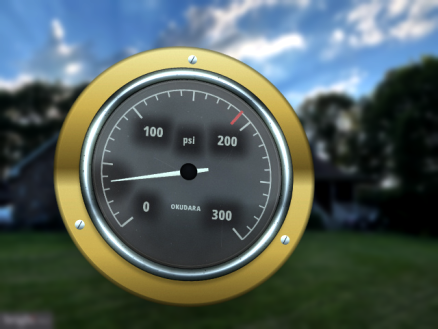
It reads 35,psi
